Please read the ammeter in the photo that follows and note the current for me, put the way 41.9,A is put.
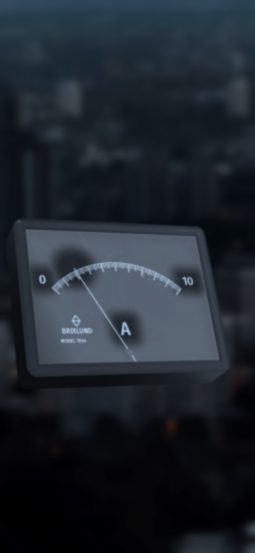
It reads 2,A
